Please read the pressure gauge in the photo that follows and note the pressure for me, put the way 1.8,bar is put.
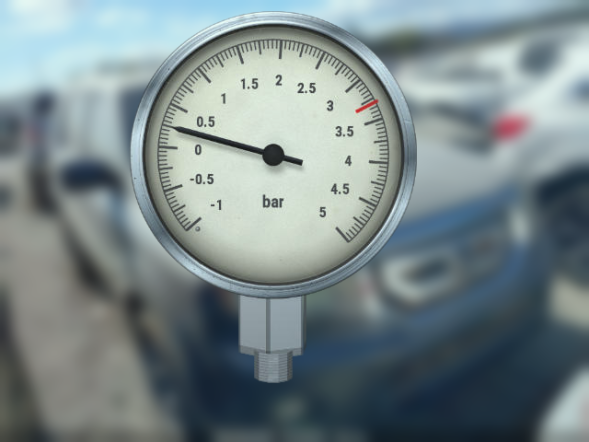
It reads 0.25,bar
